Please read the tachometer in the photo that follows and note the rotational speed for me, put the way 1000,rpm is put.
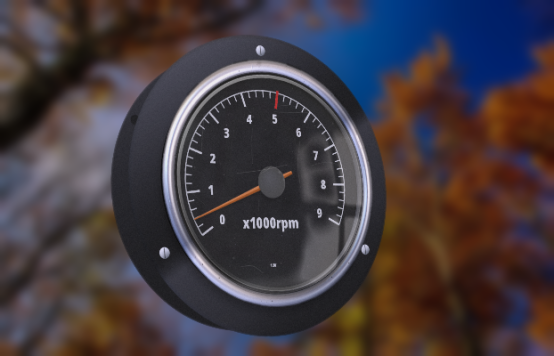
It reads 400,rpm
